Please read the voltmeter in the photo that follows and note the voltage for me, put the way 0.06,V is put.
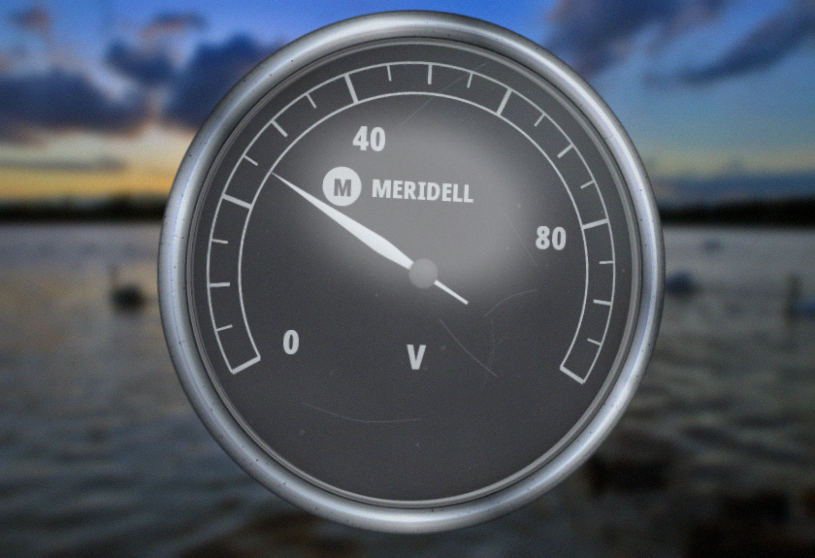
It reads 25,V
